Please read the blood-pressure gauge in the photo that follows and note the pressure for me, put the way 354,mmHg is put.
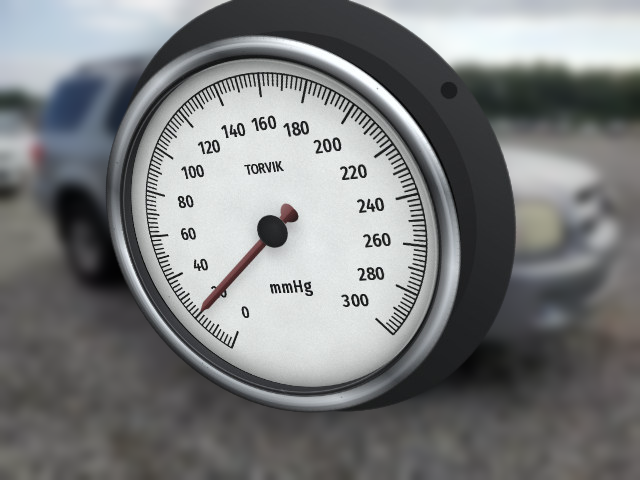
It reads 20,mmHg
